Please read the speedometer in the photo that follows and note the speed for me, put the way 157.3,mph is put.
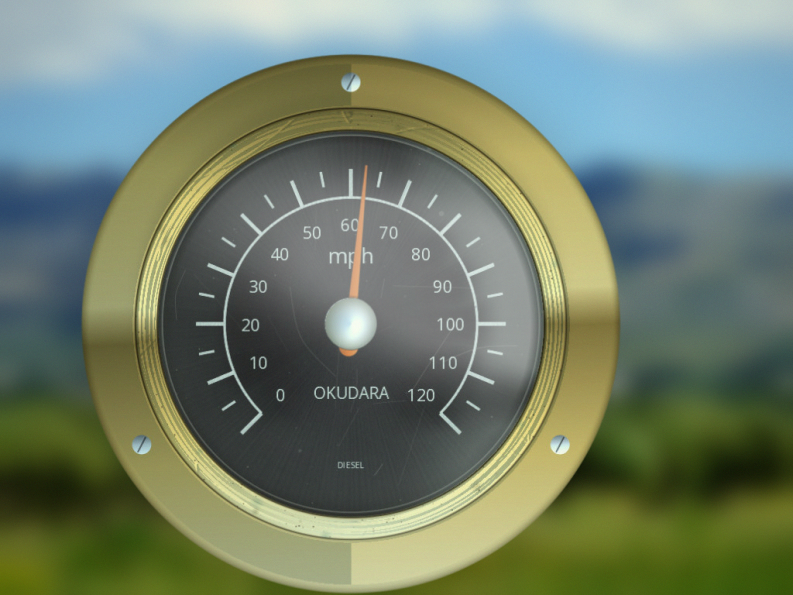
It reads 62.5,mph
